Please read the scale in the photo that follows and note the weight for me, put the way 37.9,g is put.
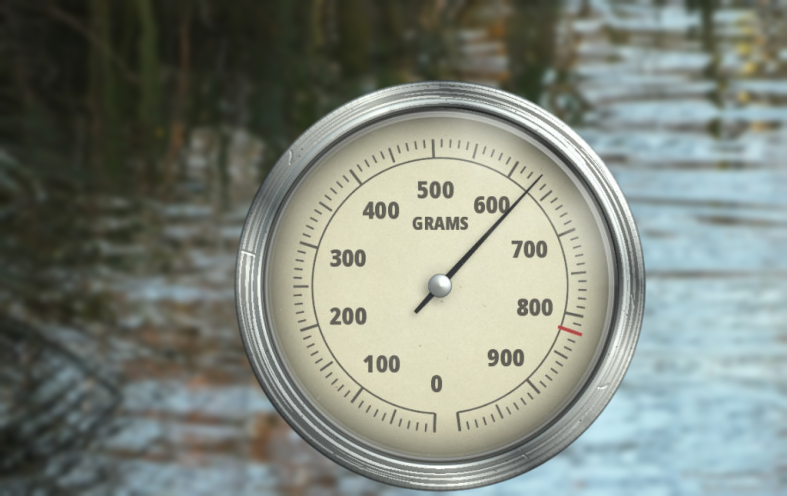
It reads 630,g
